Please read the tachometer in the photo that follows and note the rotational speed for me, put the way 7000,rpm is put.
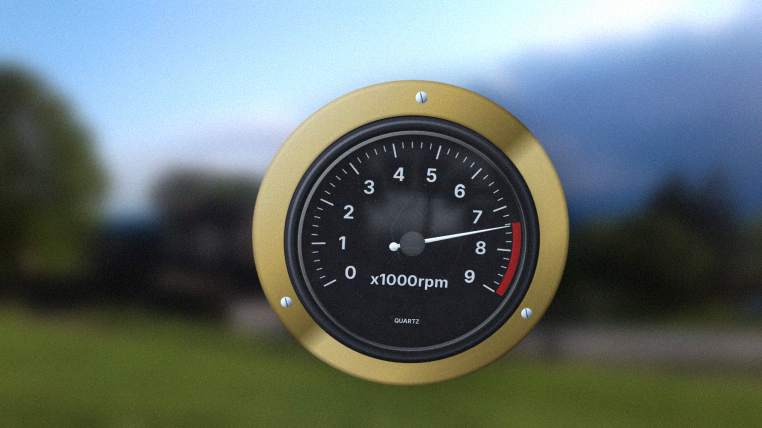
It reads 7400,rpm
